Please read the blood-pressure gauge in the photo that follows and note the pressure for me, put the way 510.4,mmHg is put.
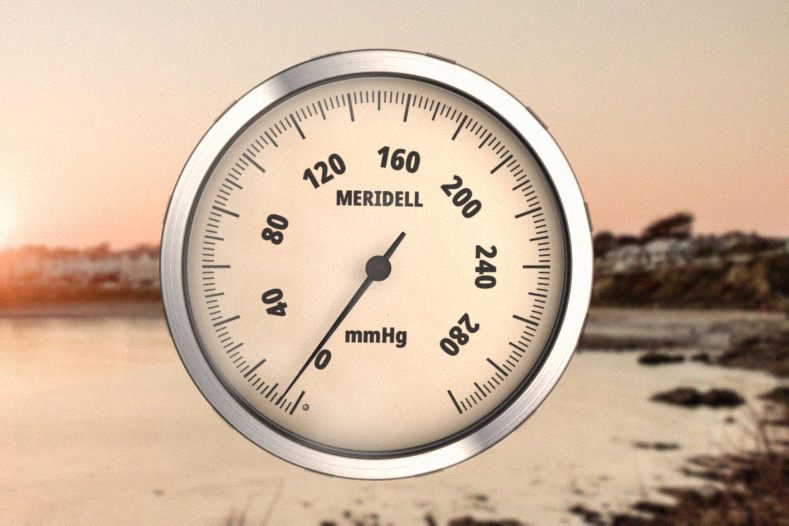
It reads 6,mmHg
